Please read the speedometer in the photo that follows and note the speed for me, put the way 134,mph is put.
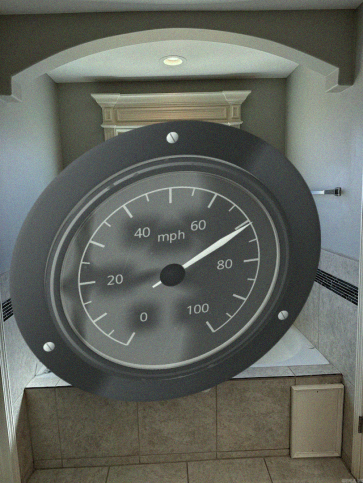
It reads 70,mph
